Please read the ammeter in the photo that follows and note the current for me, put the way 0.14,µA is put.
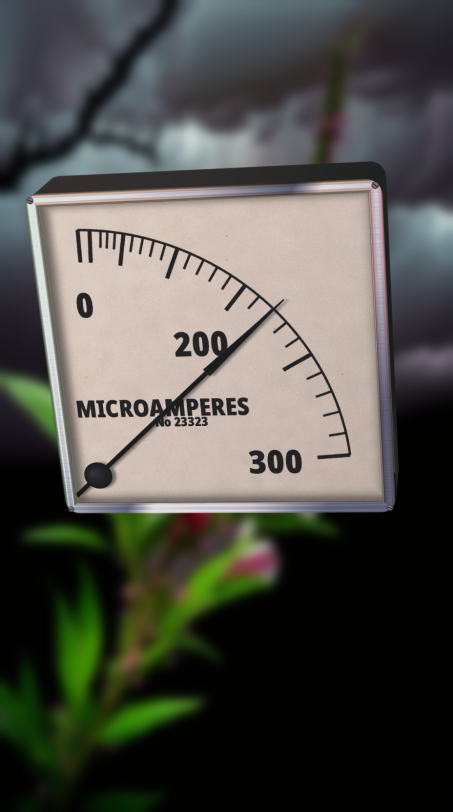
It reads 220,µA
